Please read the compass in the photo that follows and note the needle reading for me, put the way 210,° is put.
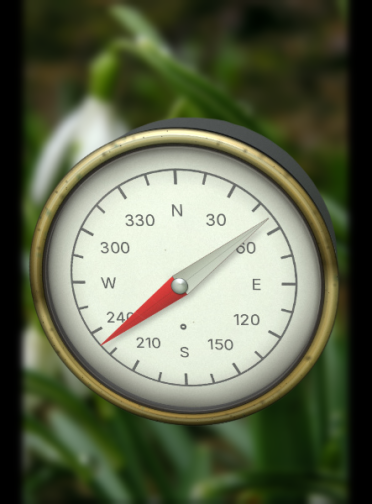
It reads 232.5,°
